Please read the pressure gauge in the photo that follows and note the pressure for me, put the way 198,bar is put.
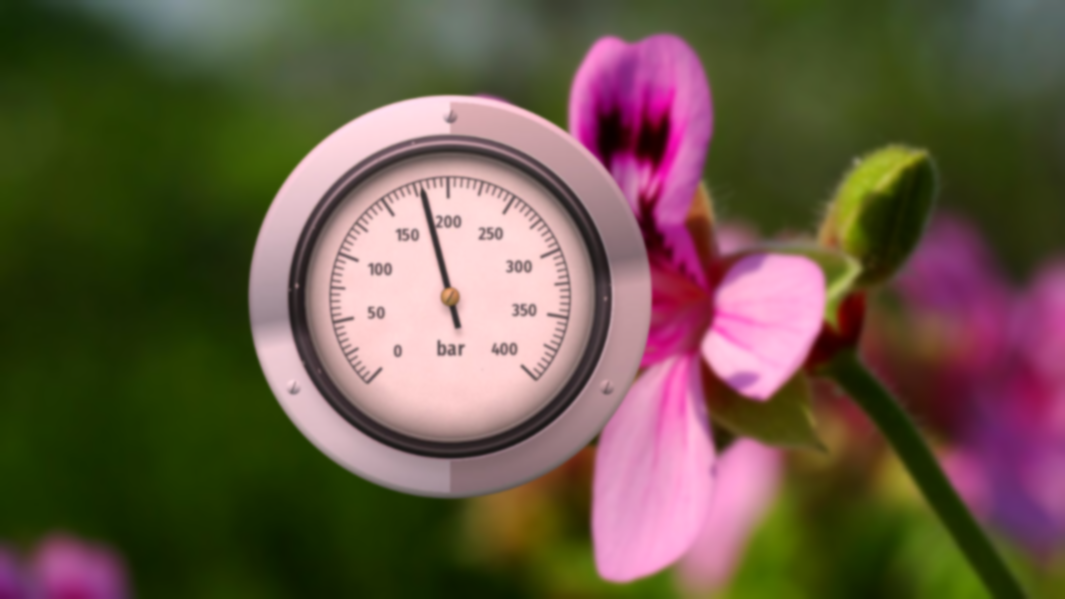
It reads 180,bar
